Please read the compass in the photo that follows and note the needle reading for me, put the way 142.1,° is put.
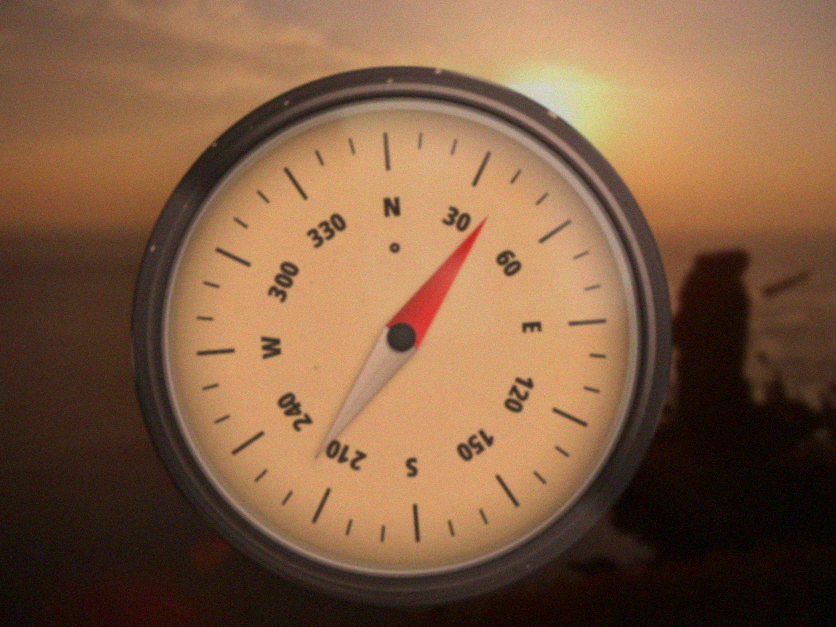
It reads 40,°
